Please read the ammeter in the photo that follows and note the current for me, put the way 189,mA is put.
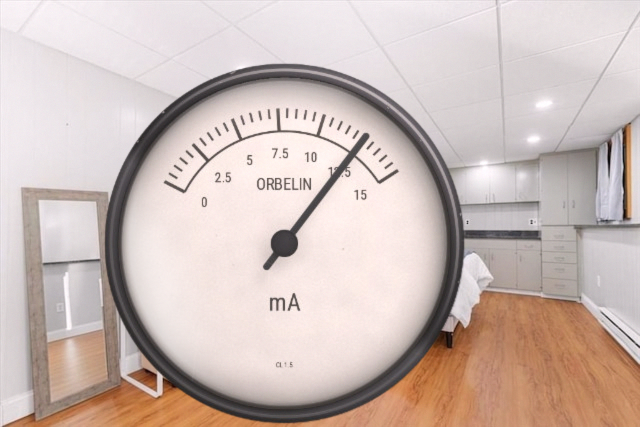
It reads 12.5,mA
